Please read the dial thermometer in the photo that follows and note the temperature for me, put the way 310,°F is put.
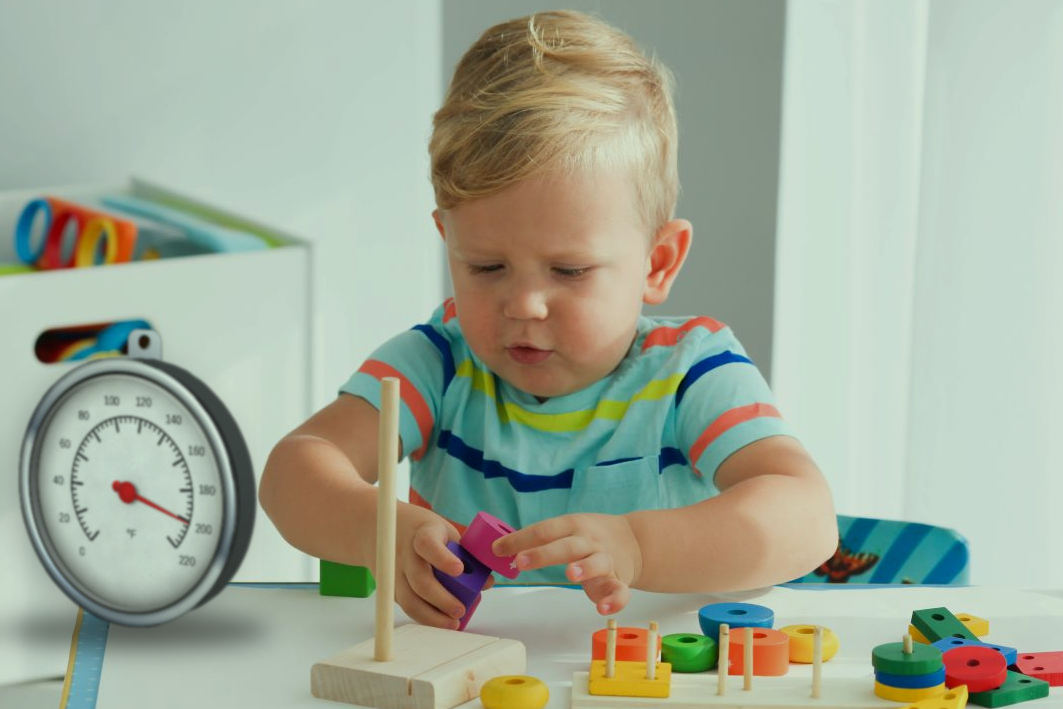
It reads 200,°F
